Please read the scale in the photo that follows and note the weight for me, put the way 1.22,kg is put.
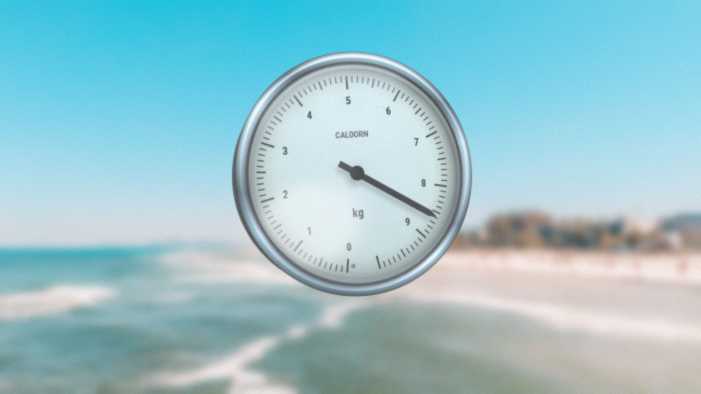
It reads 8.6,kg
